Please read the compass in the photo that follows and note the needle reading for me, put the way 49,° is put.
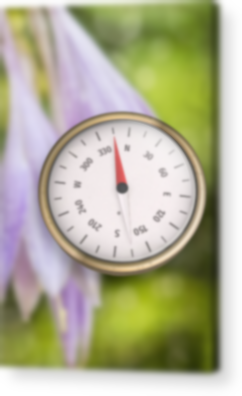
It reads 345,°
